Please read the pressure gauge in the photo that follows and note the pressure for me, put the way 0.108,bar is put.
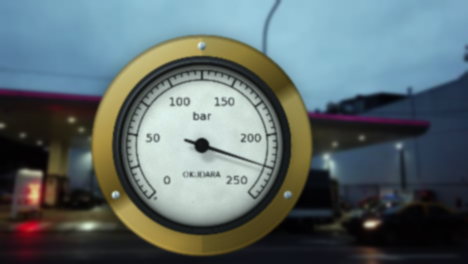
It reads 225,bar
